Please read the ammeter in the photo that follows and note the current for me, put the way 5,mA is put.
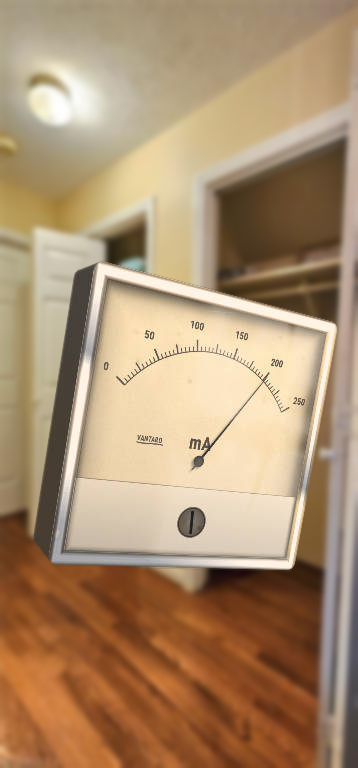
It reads 200,mA
